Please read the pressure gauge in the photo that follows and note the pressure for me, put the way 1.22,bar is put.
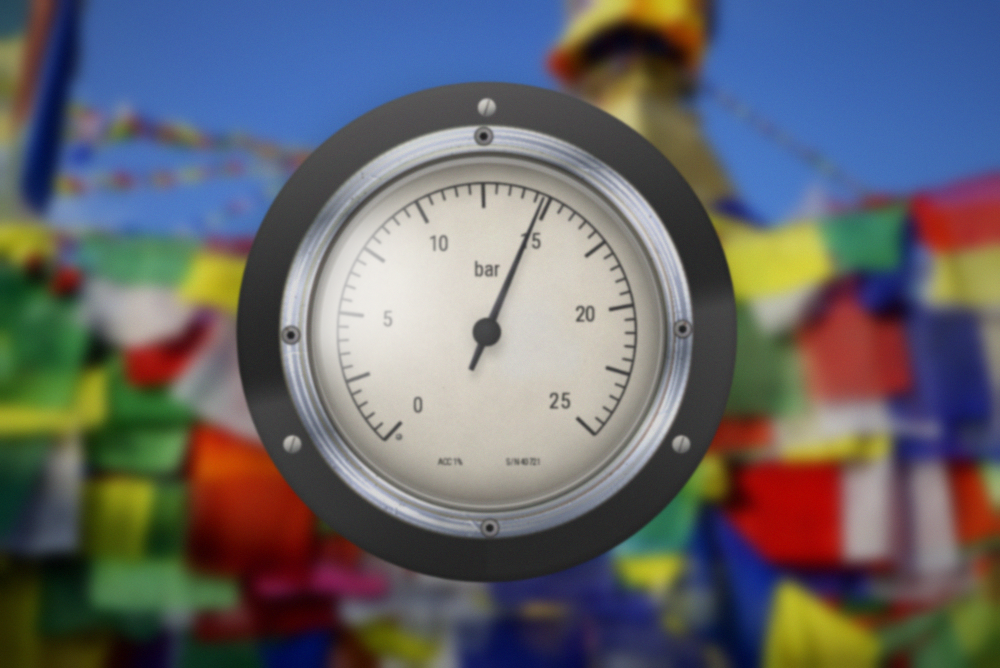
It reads 14.75,bar
